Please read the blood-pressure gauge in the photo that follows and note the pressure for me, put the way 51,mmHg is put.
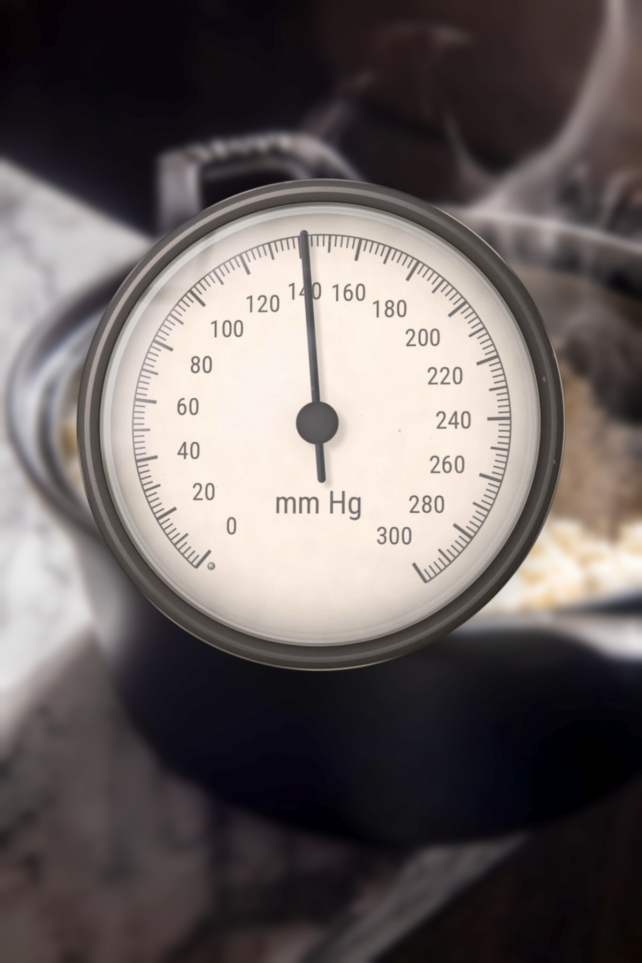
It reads 142,mmHg
